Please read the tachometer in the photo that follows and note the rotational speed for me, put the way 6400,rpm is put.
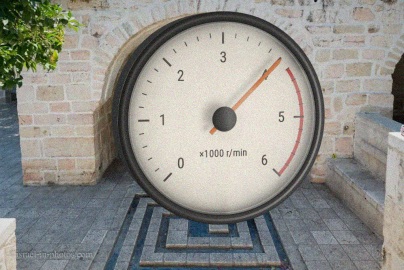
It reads 4000,rpm
